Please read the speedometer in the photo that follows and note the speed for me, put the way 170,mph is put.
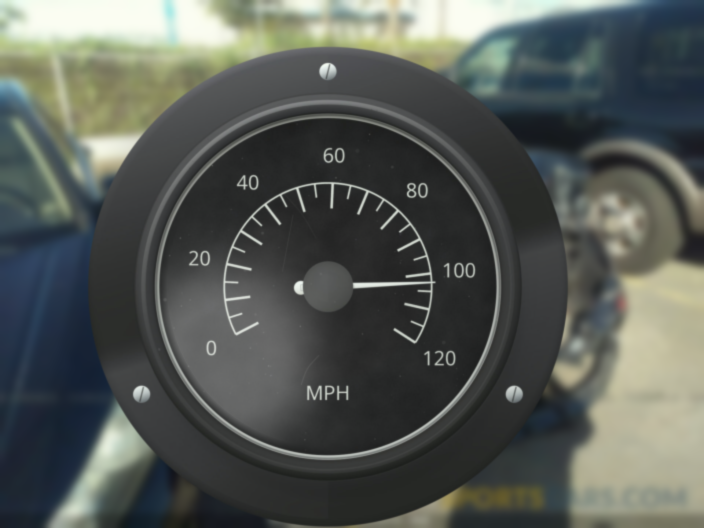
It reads 102.5,mph
